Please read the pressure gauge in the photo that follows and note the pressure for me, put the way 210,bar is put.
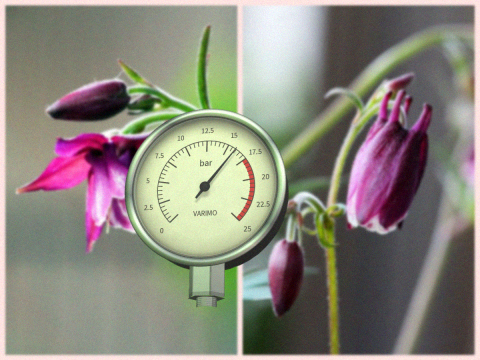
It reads 16,bar
